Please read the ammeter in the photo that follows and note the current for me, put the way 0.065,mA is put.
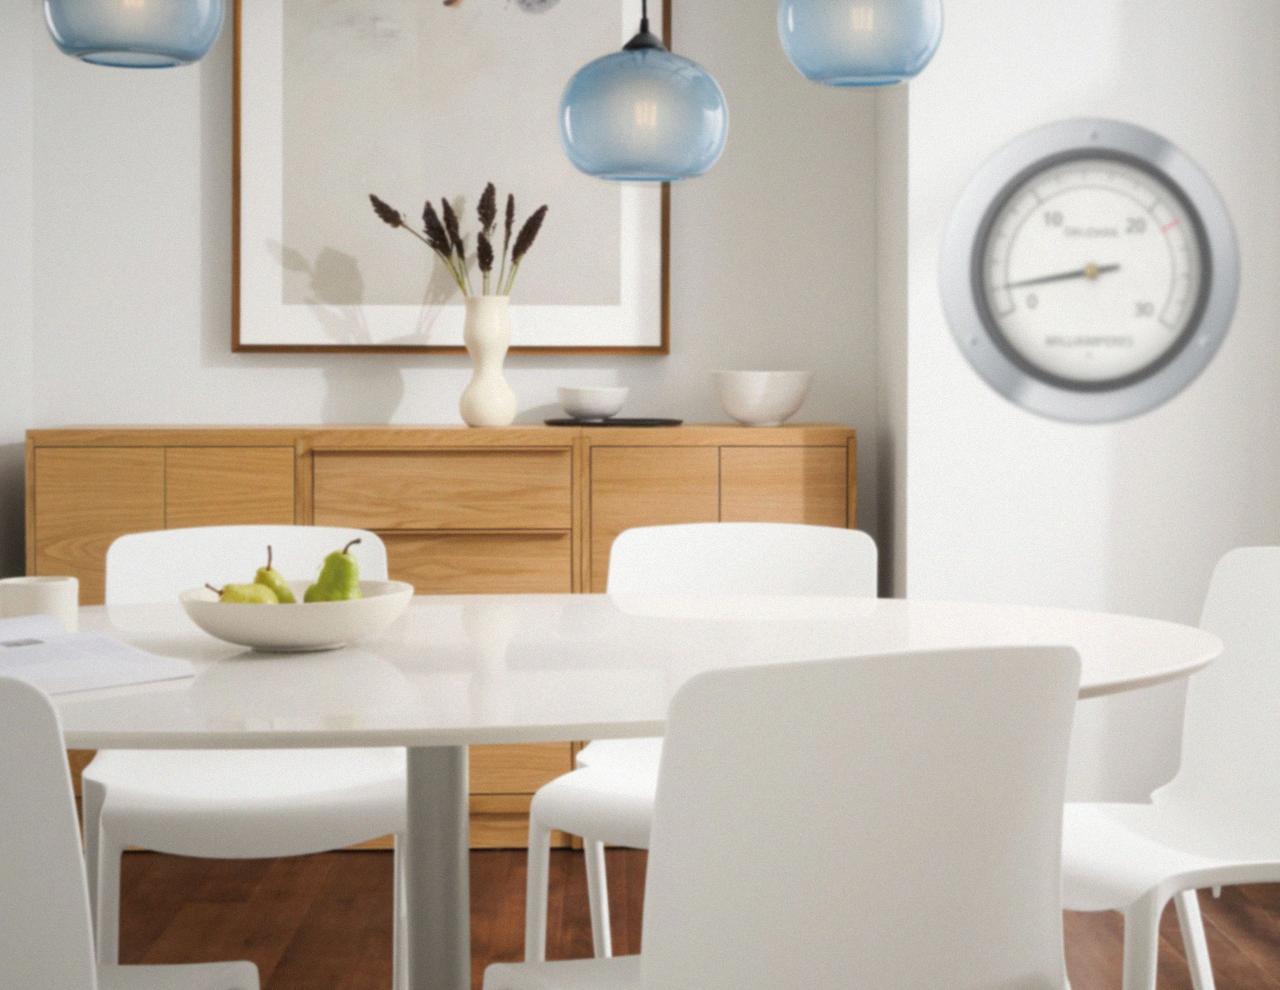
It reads 2,mA
